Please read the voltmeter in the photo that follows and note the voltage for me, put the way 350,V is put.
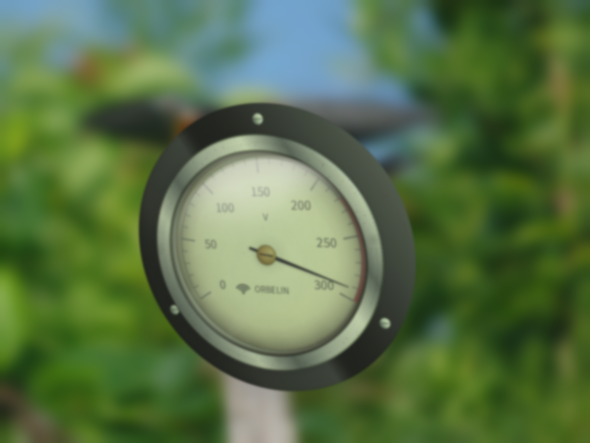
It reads 290,V
